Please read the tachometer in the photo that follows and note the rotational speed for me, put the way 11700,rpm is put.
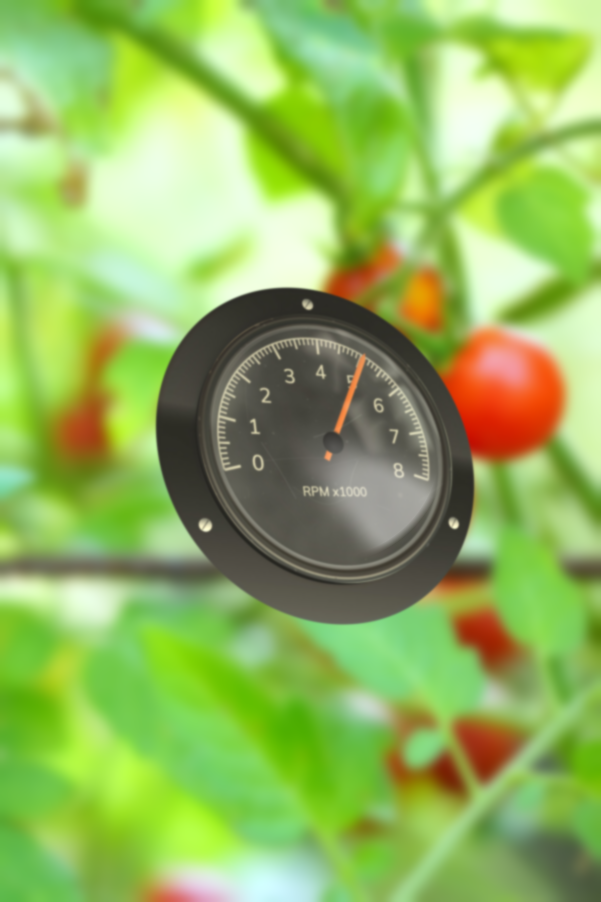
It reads 5000,rpm
